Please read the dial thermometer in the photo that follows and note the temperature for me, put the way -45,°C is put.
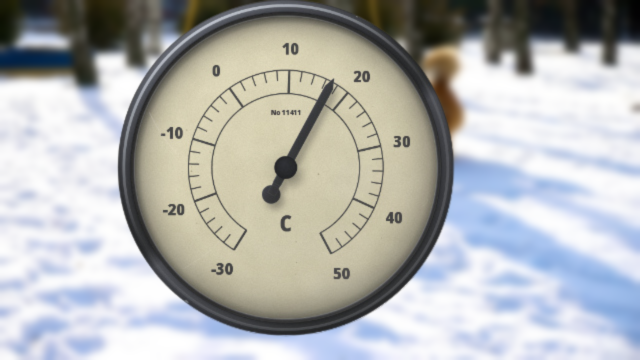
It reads 17,°C
